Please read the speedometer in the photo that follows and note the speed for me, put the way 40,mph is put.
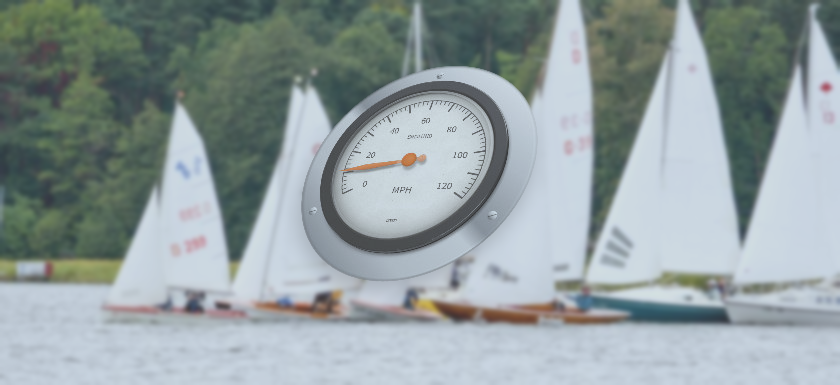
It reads 10,mph
